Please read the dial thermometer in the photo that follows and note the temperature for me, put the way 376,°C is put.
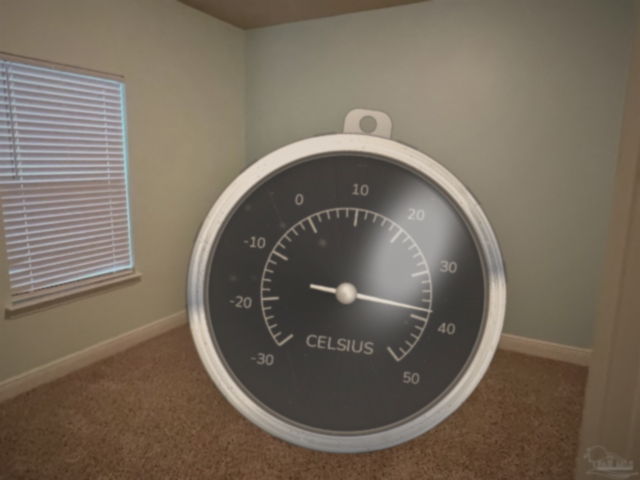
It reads 38,°C
